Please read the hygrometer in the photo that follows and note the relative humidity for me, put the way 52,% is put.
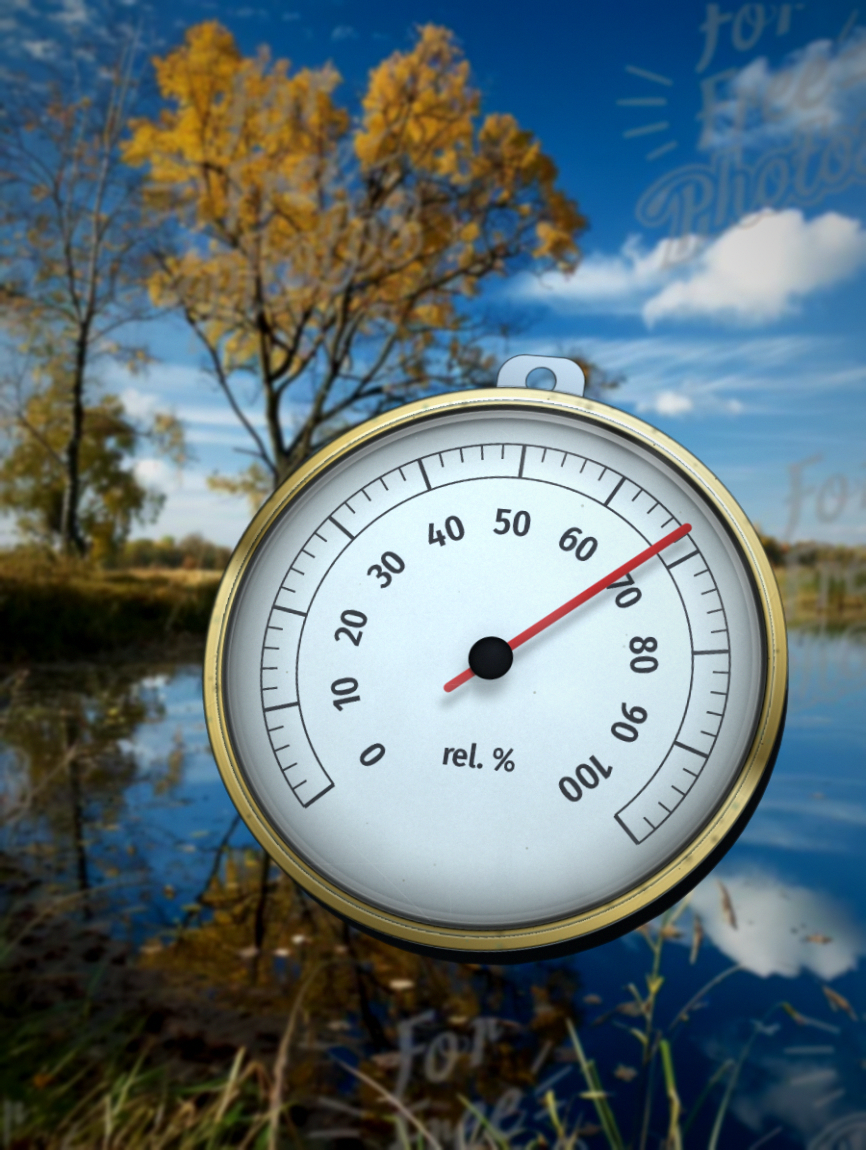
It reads 68,%
